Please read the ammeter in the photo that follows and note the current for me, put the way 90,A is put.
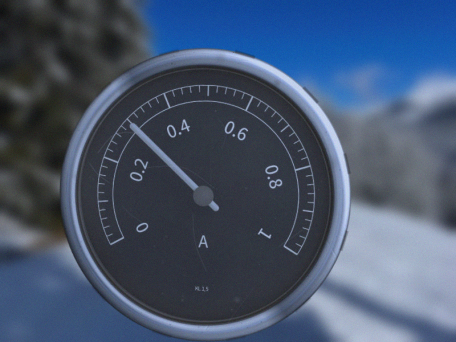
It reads 0.3,A
